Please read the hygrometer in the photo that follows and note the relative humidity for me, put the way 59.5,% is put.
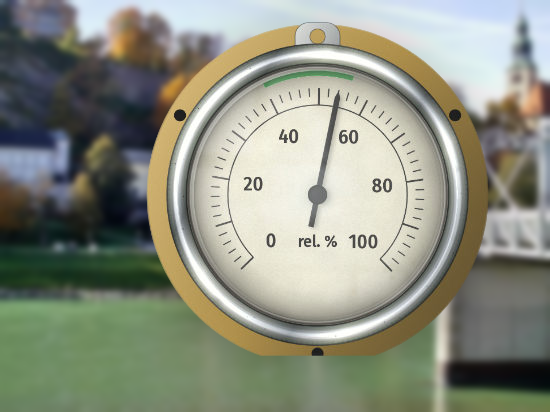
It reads 54,%
